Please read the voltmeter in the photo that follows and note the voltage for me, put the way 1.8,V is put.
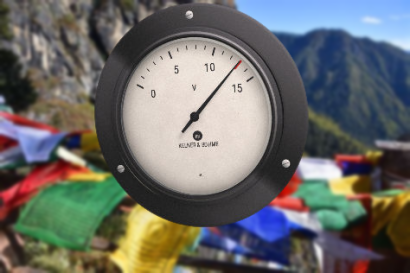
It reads 13,V
